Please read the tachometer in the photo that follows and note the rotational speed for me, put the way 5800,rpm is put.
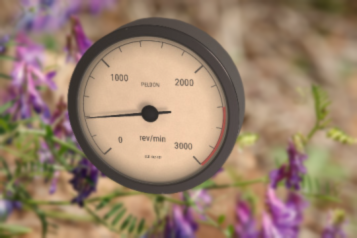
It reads 400,rpm
